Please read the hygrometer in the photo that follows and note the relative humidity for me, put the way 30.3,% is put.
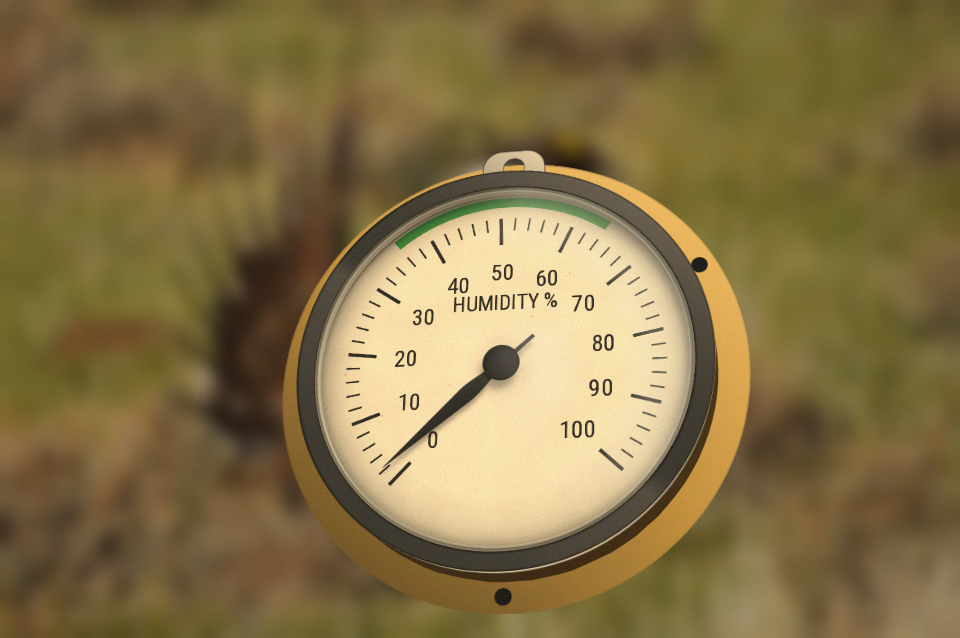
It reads 2,%
